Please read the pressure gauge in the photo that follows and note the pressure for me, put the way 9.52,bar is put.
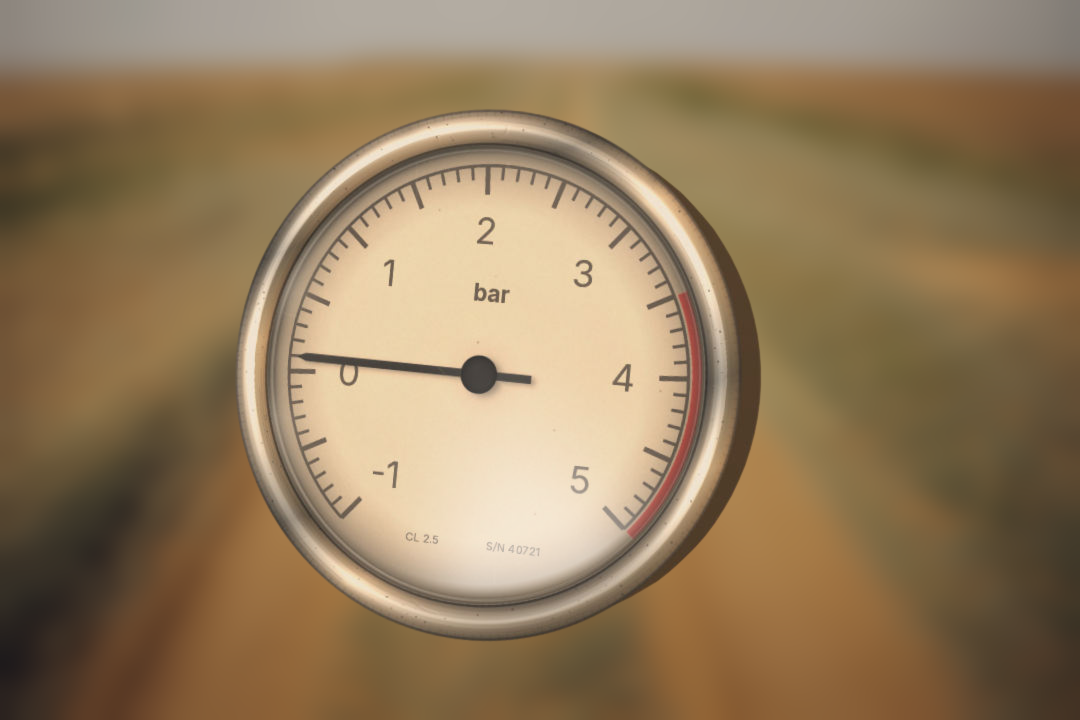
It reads 0.1,bar
